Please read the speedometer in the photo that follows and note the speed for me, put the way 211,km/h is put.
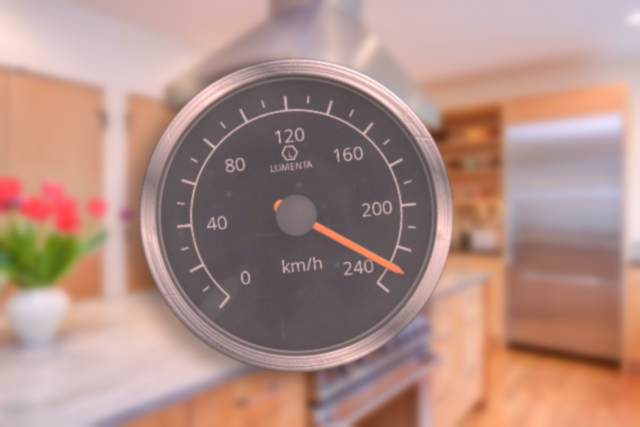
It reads 230,km/h
